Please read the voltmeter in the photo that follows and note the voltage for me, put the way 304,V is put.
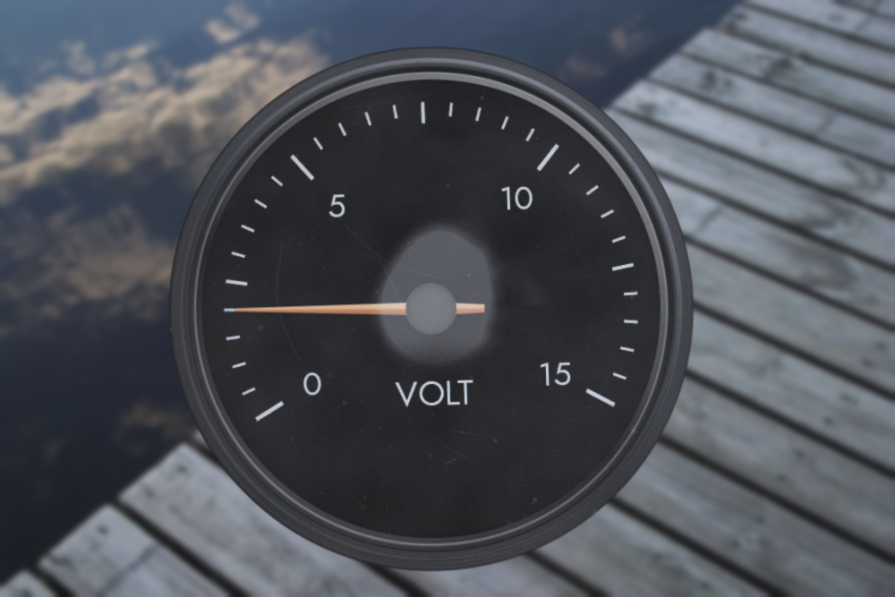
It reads 2,V
